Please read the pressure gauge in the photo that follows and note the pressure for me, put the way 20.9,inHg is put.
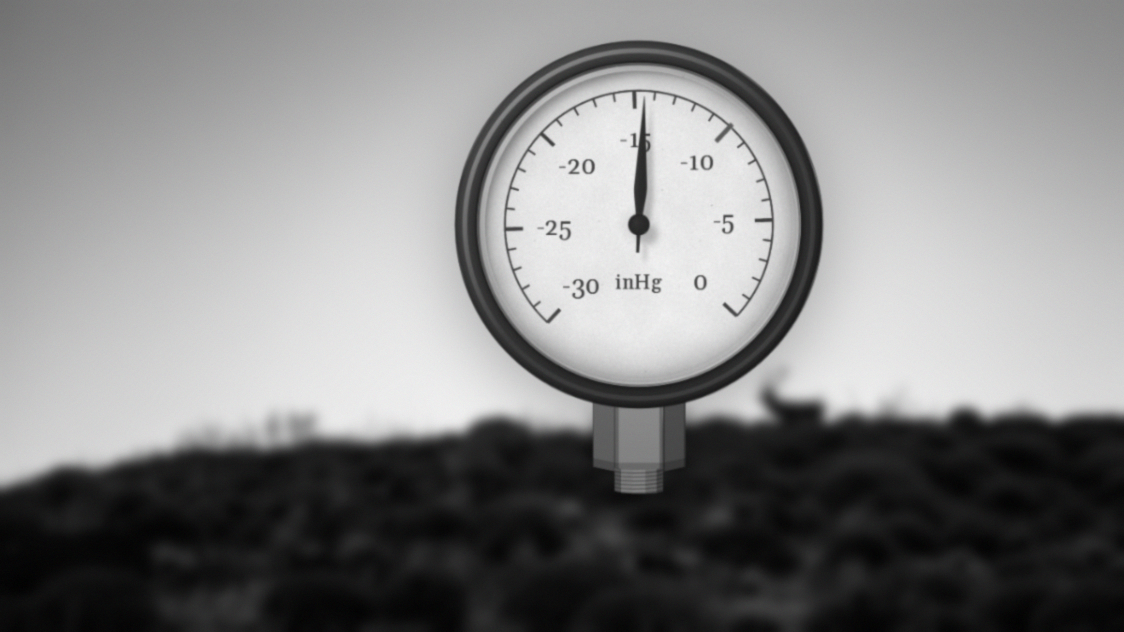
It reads -14.5,inHg
